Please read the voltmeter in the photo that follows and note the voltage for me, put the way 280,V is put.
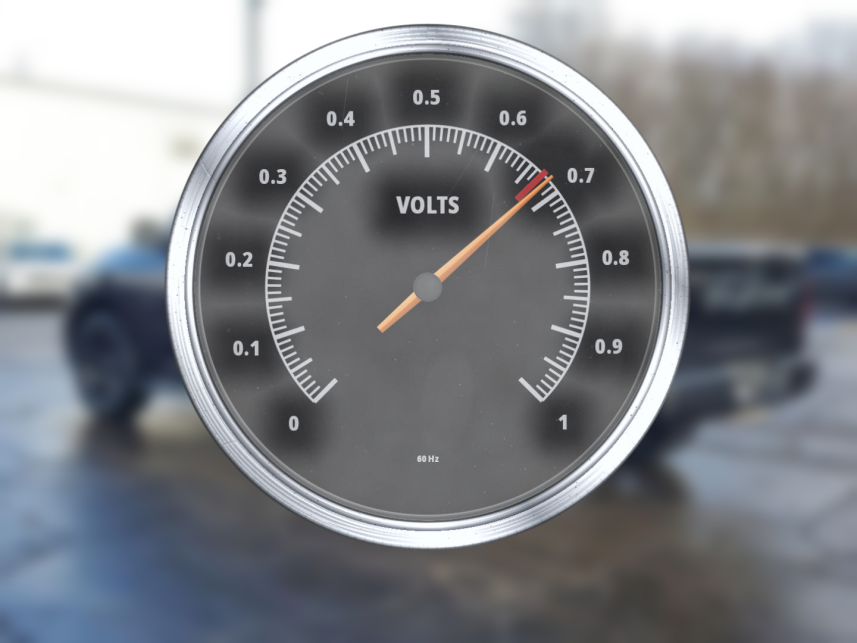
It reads 0.68,V
